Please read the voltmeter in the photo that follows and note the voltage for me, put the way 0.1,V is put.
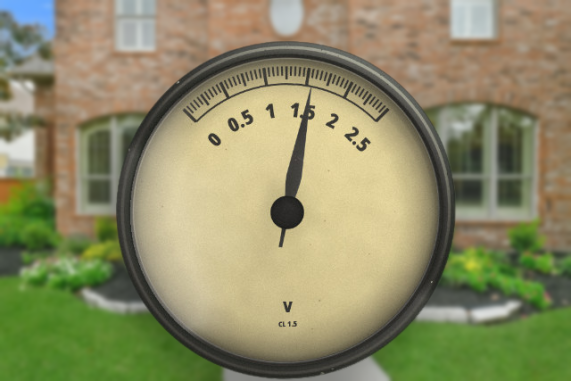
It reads 1.55,V
